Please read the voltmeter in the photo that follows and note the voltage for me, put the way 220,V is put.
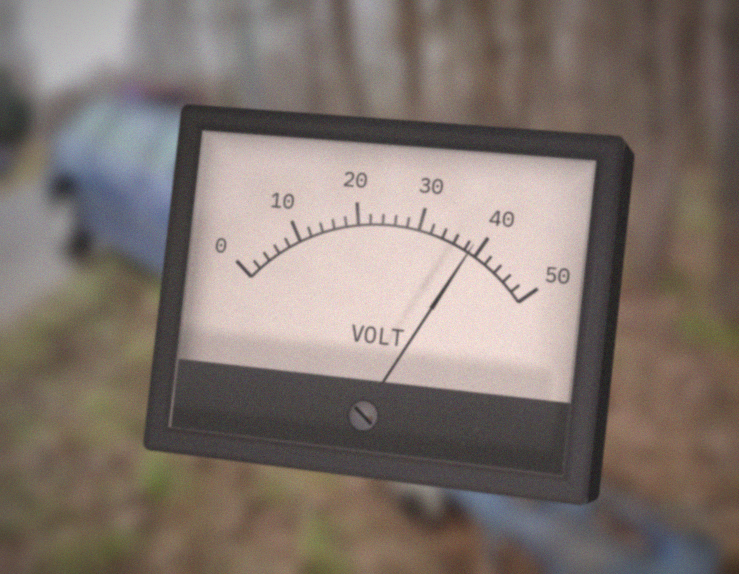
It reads 39,V
